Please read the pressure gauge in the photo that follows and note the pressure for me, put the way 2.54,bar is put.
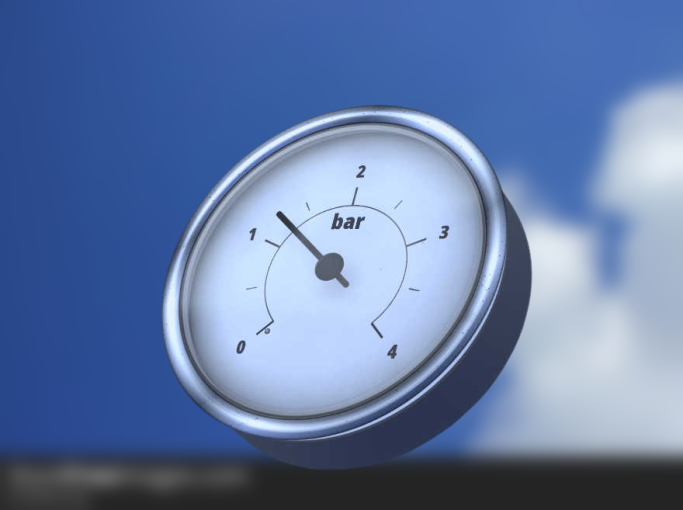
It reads 1.25,bar
